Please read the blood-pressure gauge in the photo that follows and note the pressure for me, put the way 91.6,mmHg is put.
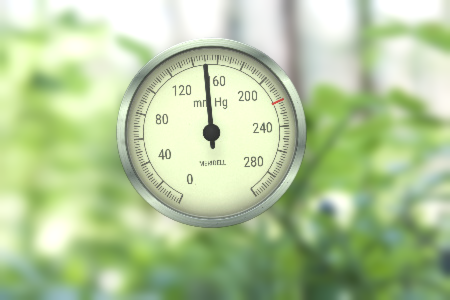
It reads 150,mmHg
